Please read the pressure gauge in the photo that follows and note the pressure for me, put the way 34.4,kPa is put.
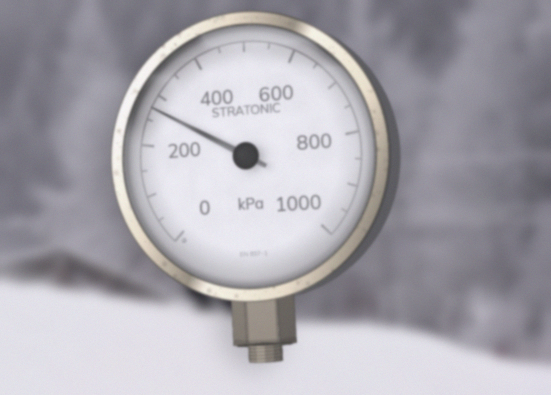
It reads 275,kPa
